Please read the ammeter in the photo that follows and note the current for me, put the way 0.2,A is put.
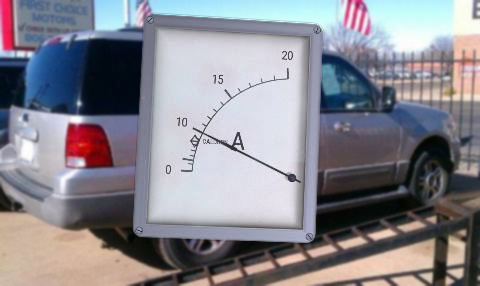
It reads 10,A
